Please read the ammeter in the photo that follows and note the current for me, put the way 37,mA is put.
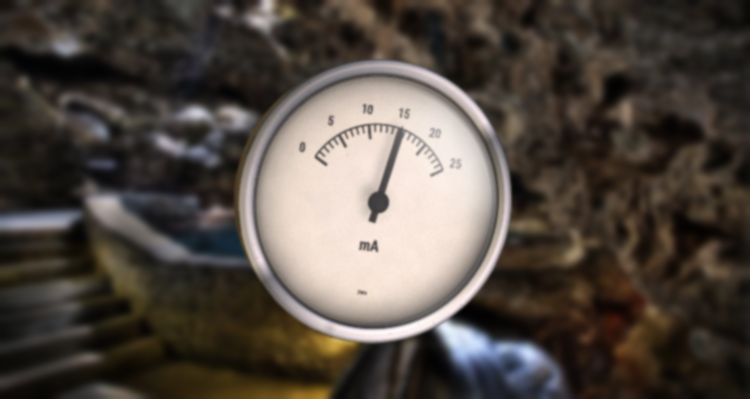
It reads 15,mA
